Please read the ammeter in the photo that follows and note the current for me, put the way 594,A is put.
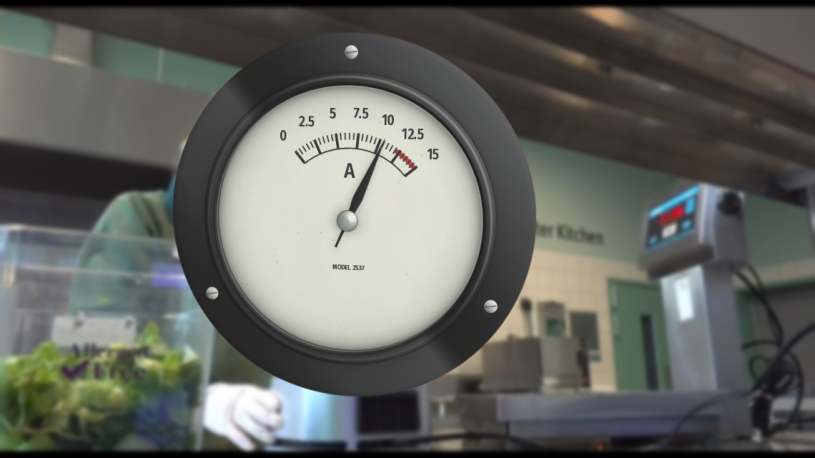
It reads 10.5,A
